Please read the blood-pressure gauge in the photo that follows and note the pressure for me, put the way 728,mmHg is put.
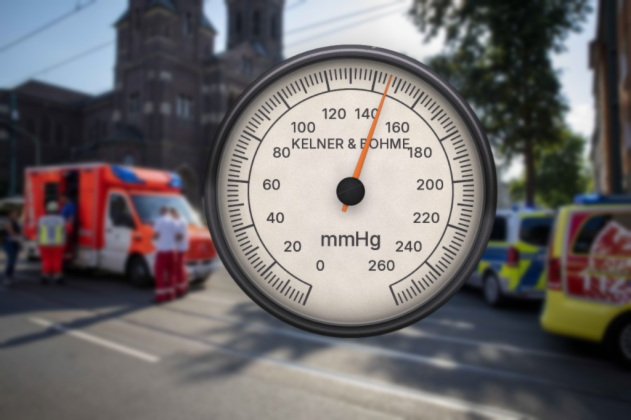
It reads 146,mmHg
